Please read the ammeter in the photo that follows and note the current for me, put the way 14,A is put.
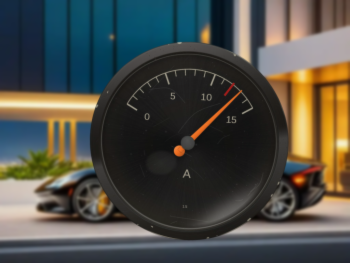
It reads 13,A
